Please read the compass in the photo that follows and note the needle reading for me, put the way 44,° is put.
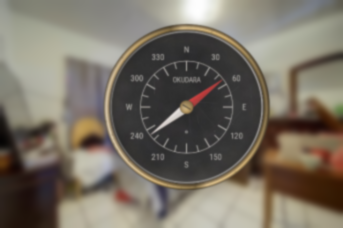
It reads 52.5,°
